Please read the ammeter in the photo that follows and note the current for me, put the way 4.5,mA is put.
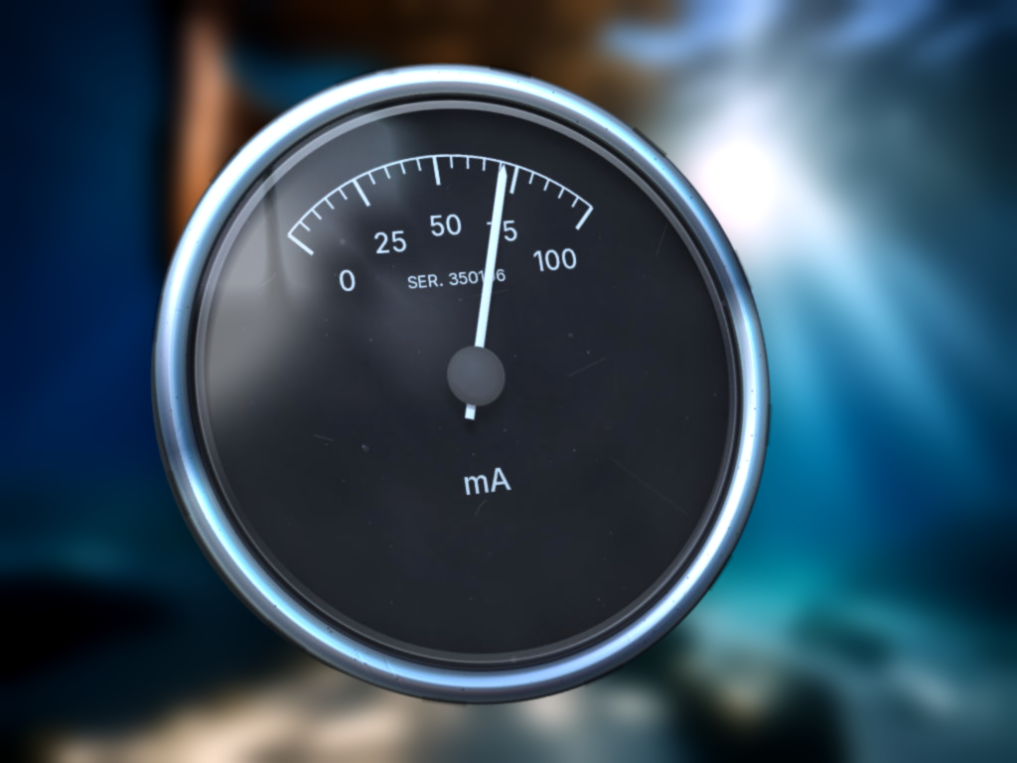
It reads 70,mA
